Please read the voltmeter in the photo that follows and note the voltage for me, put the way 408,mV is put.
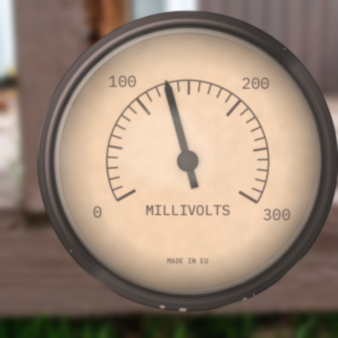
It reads 130,mV
